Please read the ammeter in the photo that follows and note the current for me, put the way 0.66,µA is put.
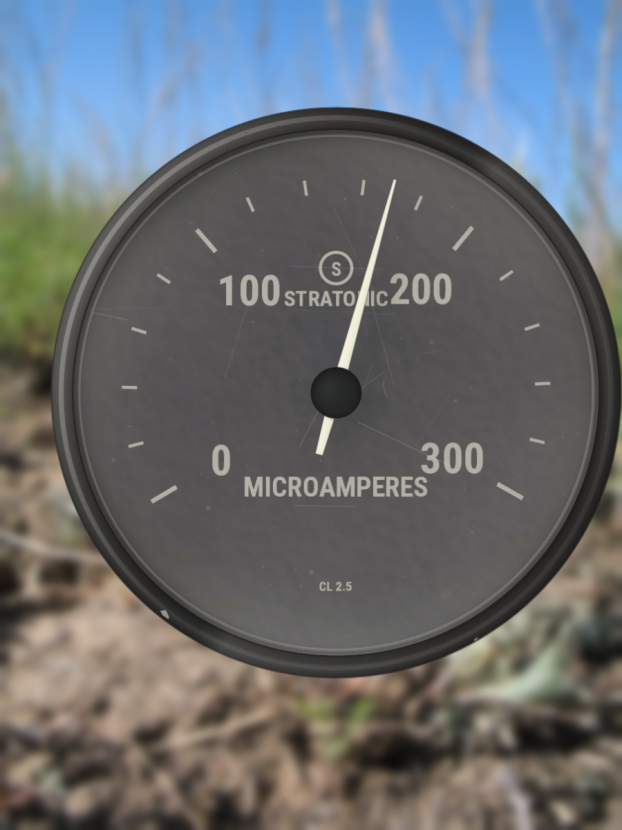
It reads 170,µA
